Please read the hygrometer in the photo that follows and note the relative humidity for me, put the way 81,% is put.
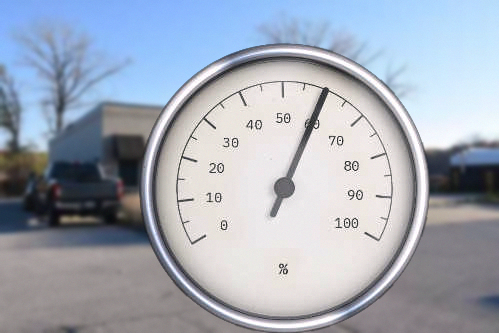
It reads 60,%
